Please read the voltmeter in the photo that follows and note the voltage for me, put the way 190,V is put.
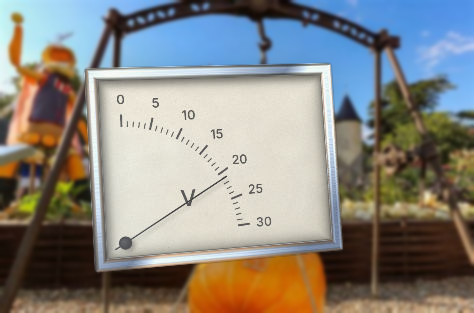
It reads 21,V
